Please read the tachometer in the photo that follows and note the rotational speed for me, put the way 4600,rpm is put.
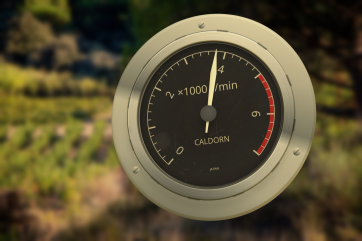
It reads 3800,rpm
